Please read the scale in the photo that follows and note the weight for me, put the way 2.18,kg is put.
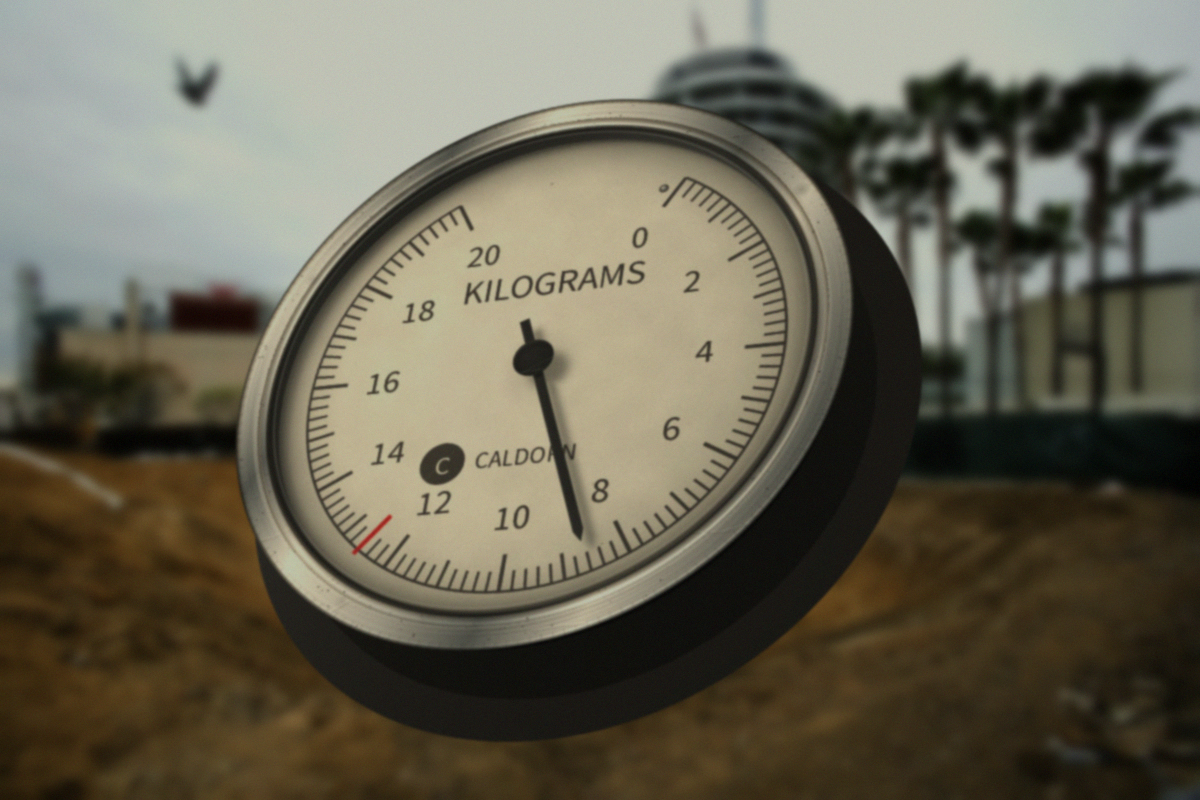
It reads 8.6,kg
